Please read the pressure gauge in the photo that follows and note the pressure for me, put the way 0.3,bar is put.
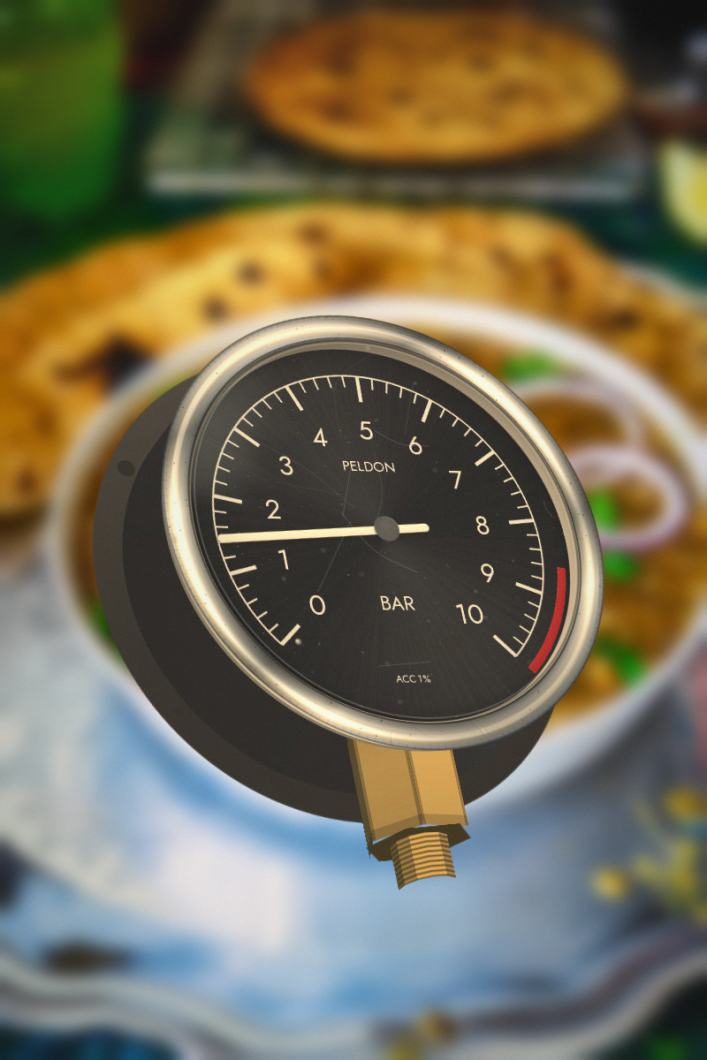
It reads 1.4,bar
